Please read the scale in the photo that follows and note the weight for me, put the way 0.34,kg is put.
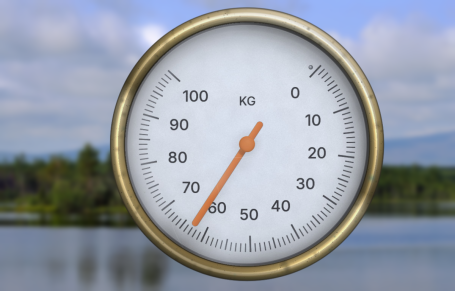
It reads 63,kg
